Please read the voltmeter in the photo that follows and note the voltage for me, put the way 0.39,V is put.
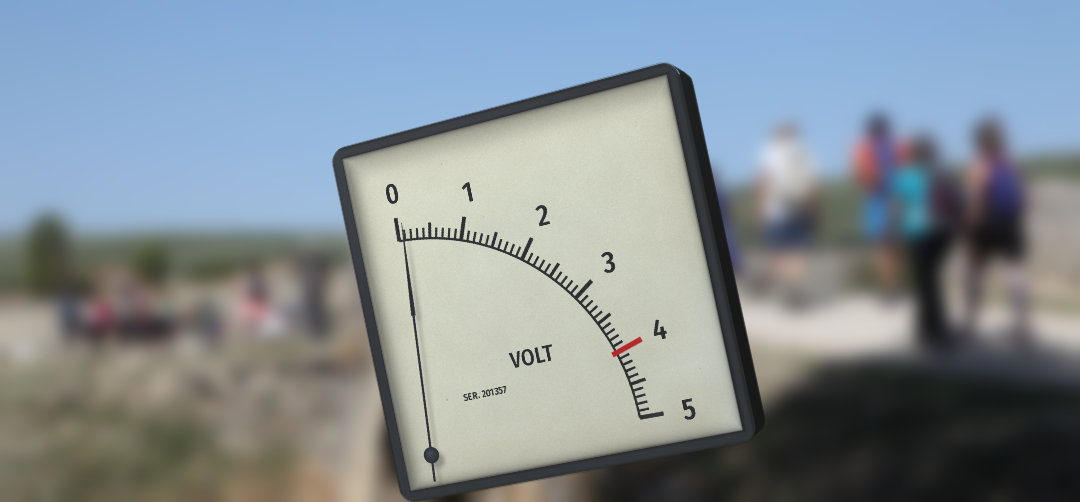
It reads 0.1,V
